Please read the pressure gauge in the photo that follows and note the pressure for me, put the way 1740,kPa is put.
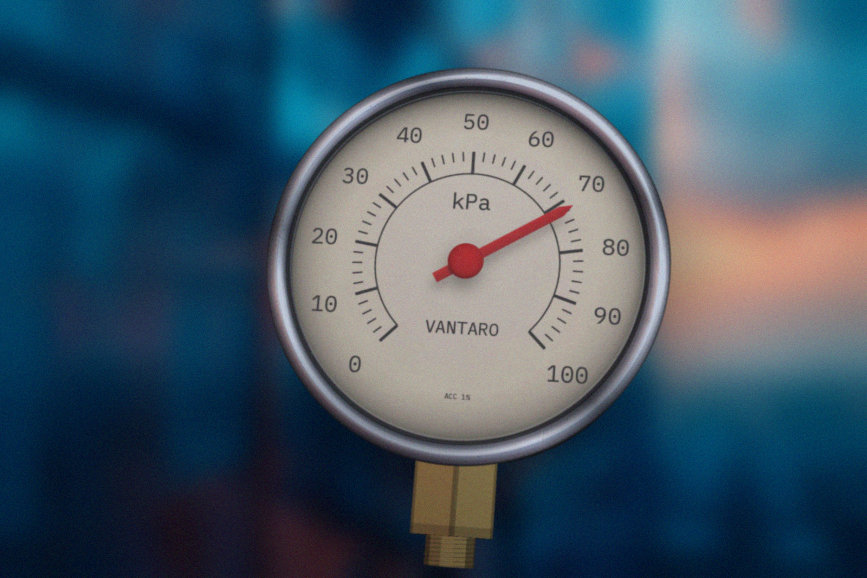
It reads 72,kPa
